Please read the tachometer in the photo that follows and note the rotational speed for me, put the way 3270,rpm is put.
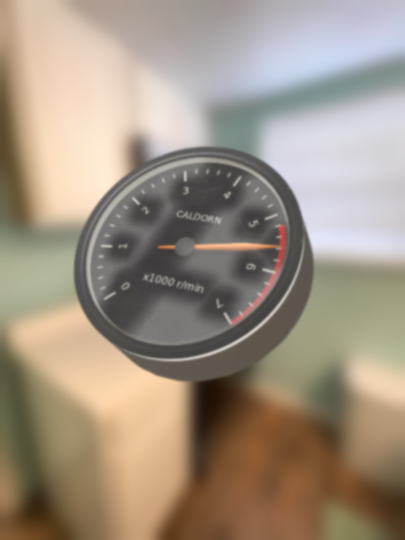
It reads 5600,rpm
